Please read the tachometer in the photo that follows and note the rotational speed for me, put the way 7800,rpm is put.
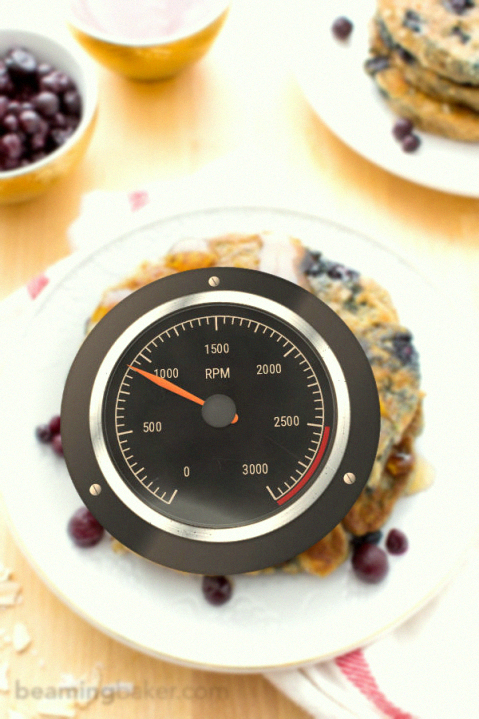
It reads 900,rpm
